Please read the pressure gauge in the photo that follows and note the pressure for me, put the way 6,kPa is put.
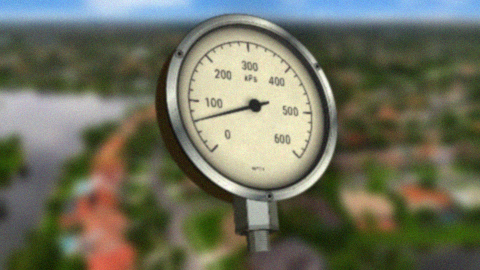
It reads 60,kPa
